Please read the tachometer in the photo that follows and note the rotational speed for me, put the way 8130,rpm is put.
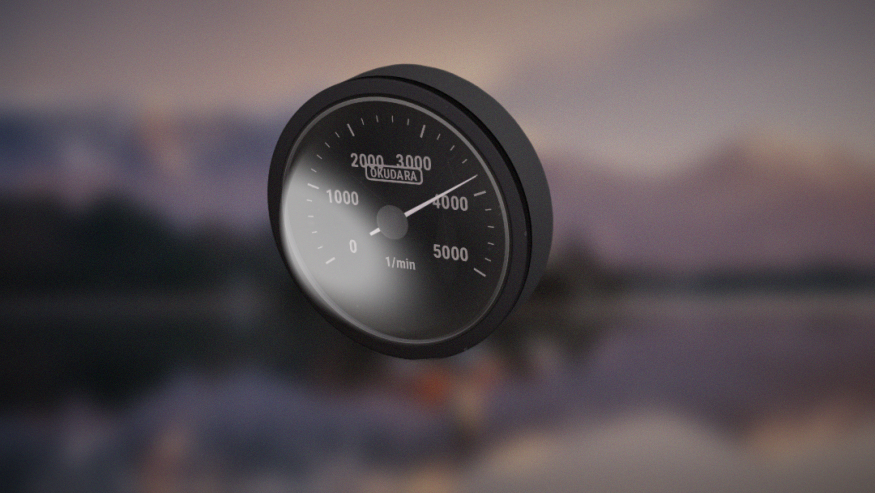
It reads 3800,rpm
